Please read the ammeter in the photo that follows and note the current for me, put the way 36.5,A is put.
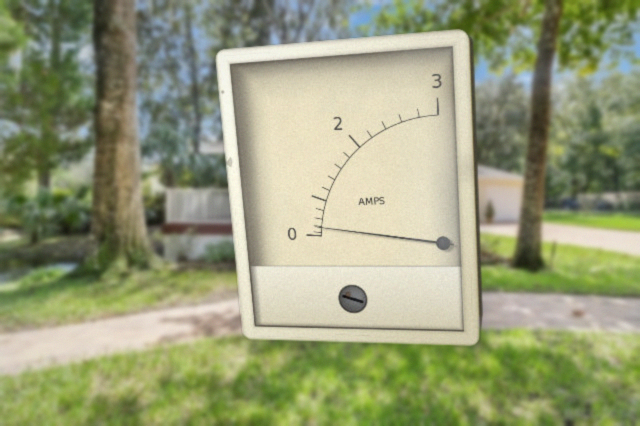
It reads 0.4,A
